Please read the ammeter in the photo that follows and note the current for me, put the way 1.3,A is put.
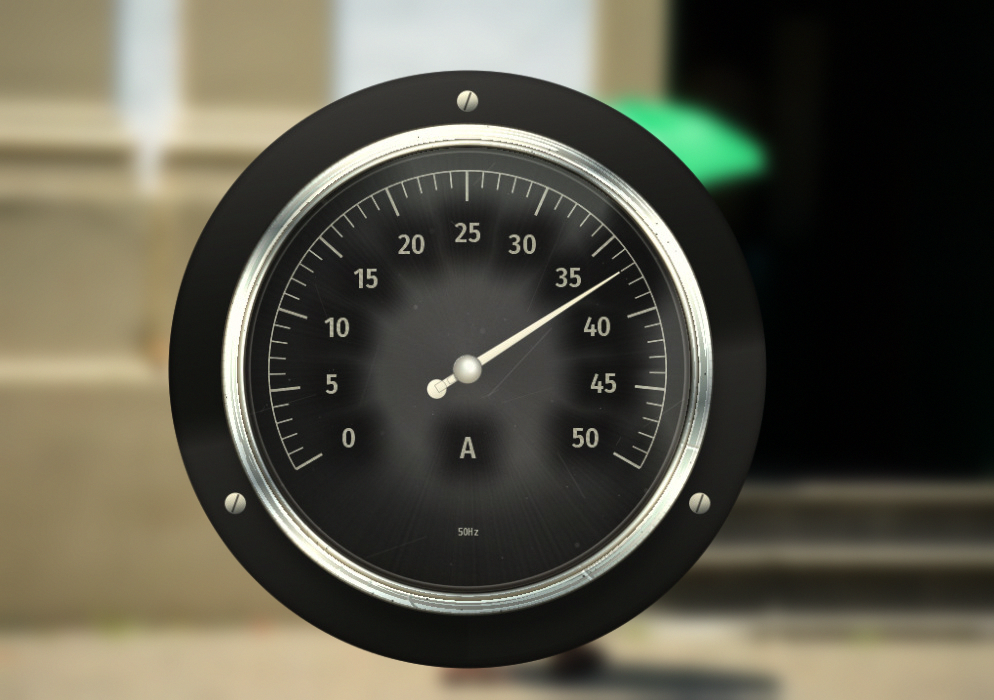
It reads 37,A
